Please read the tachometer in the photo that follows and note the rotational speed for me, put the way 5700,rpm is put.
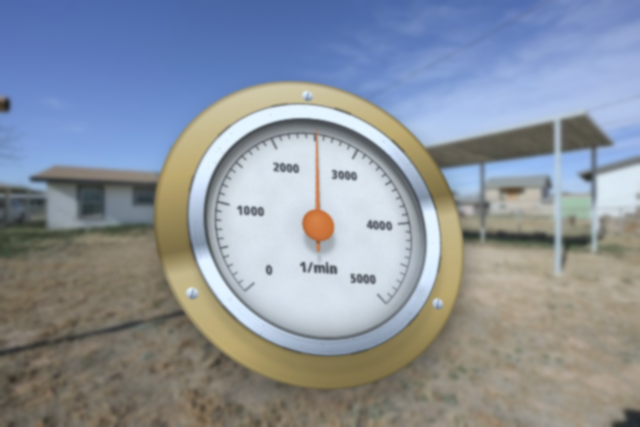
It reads 2500,rpm
